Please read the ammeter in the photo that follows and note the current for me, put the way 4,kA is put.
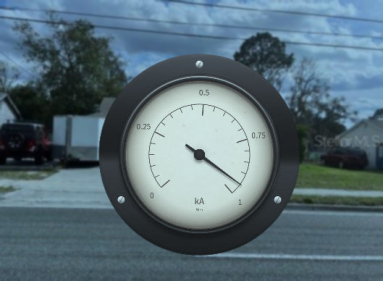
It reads 0.95,kA
